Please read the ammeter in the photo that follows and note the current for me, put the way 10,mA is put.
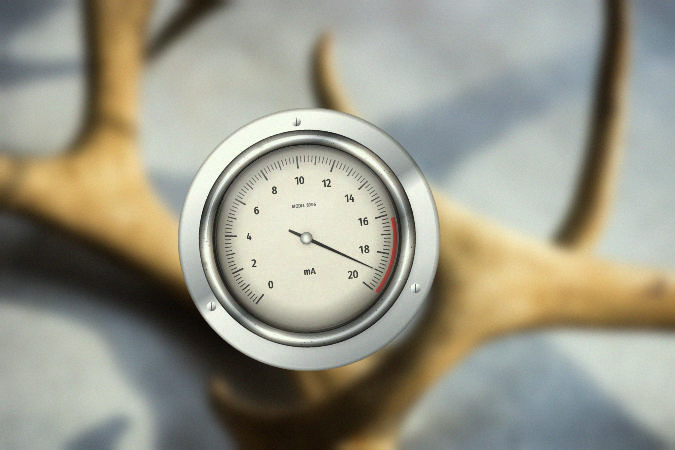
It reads 19,mA
